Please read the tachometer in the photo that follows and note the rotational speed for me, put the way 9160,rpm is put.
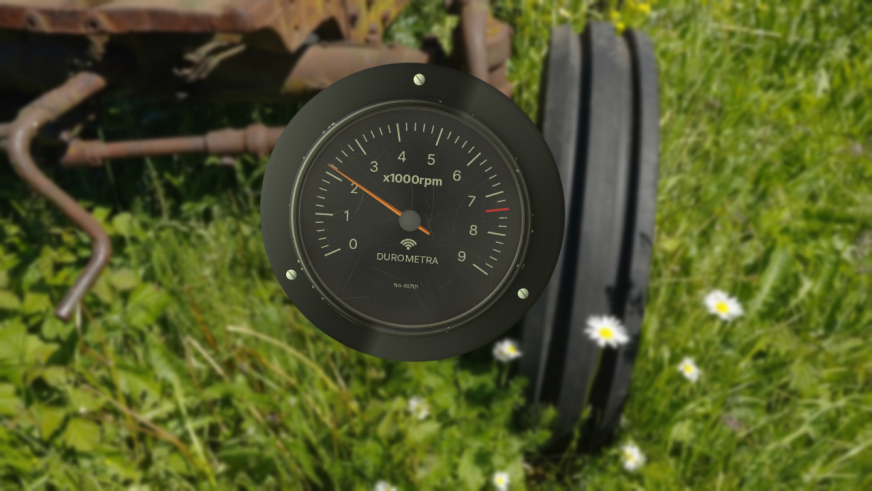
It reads 2200,rpm
